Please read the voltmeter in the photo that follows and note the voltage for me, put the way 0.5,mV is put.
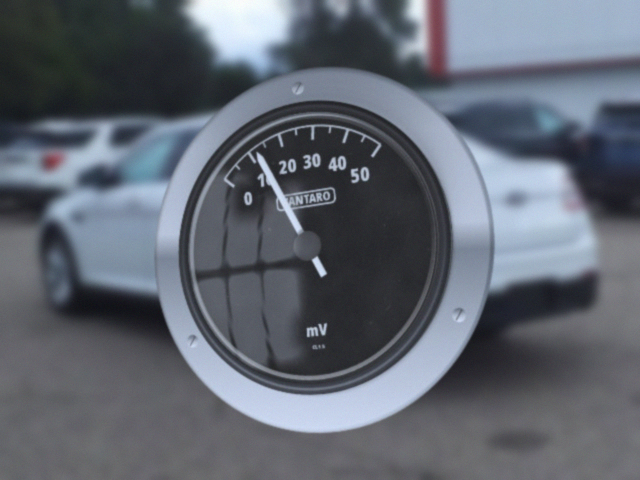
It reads 12.5,mV
